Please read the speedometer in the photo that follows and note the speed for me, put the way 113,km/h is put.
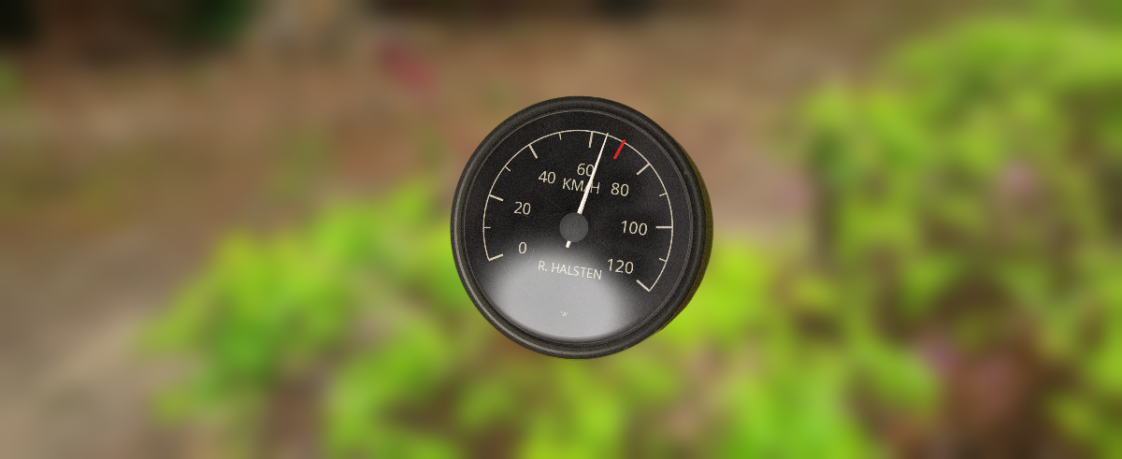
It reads 65,km/h
